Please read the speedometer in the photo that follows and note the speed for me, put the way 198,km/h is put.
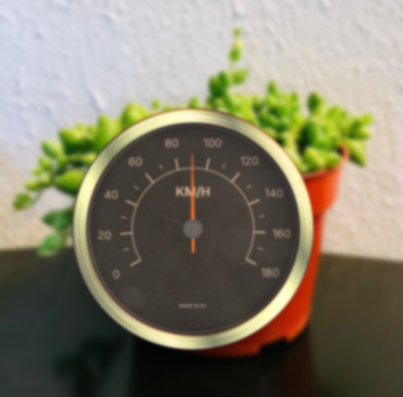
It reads 90,km/h
